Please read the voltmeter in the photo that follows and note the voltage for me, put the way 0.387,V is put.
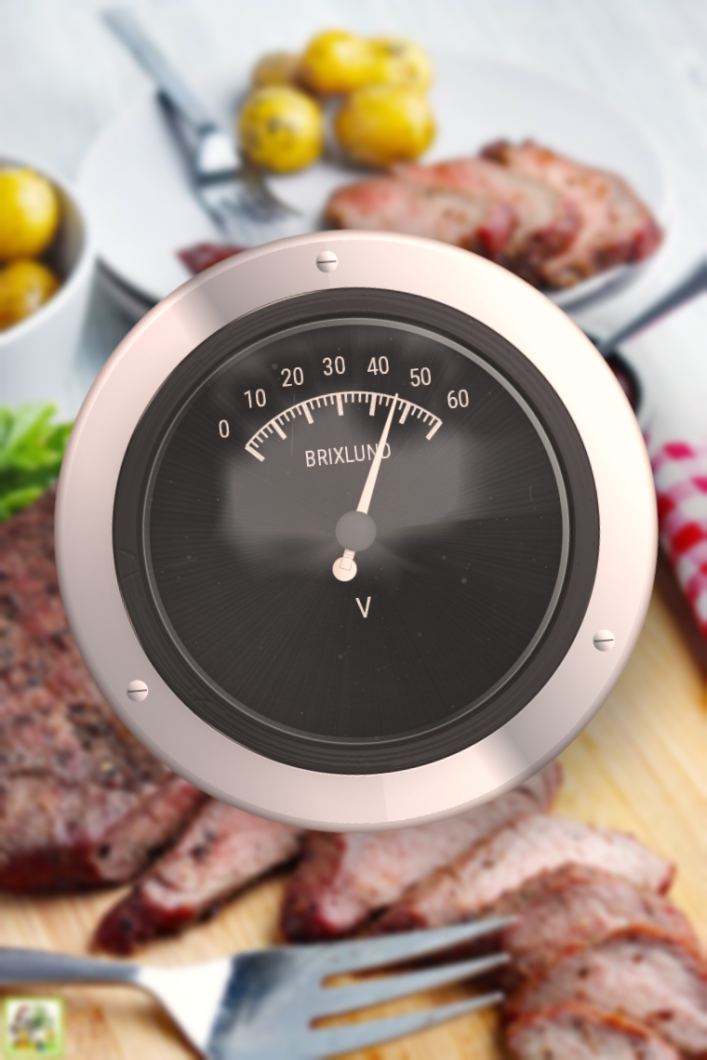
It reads 46,V
